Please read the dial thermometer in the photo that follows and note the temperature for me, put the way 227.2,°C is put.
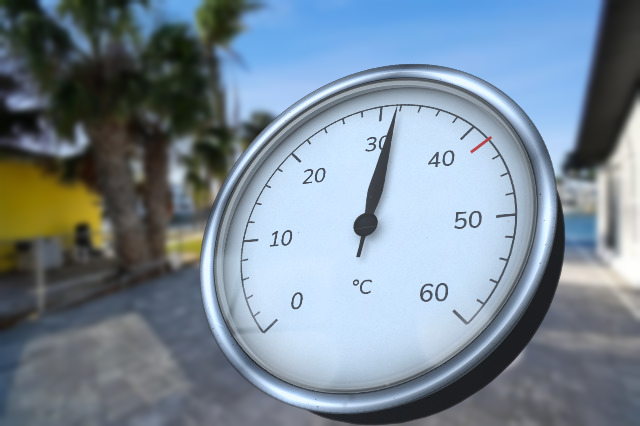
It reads 32,°C
